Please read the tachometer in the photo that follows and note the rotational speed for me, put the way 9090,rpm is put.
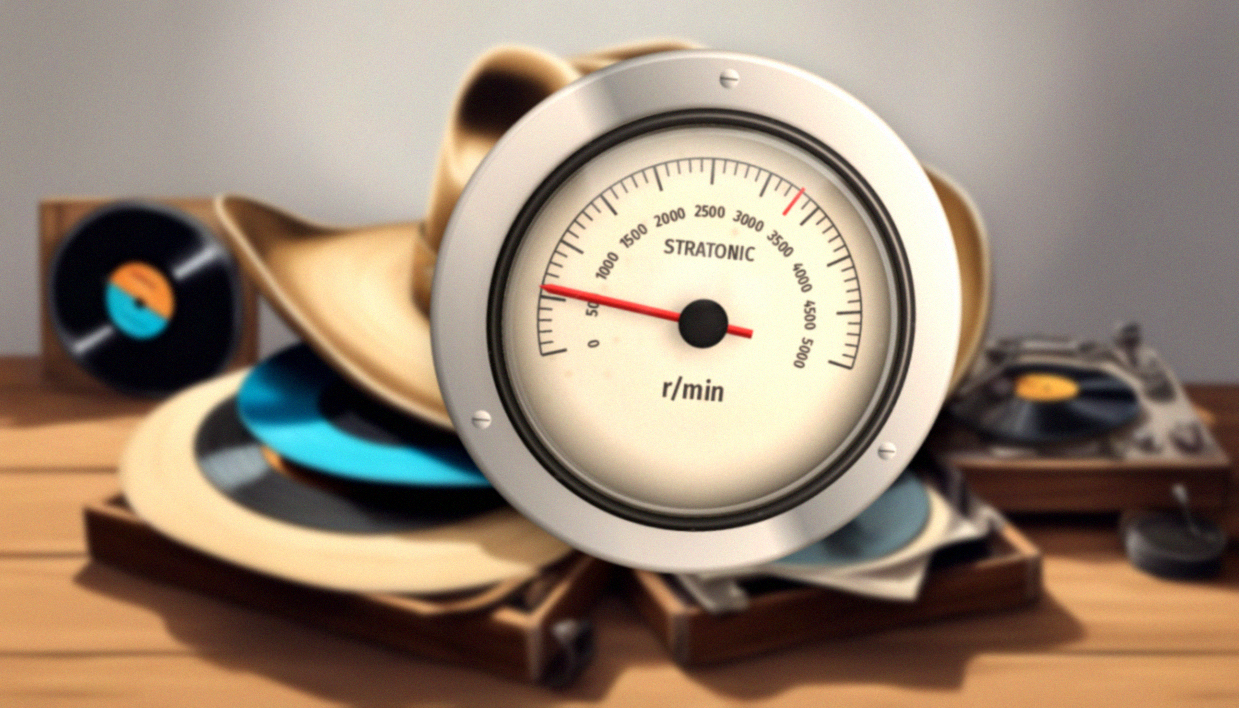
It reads 600,rpm
